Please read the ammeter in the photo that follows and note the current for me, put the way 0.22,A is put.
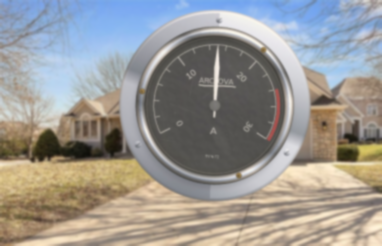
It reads 15,A
